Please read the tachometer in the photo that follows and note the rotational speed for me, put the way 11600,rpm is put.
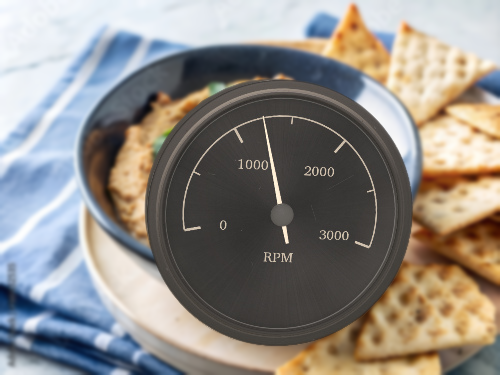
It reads 1250,rpm
